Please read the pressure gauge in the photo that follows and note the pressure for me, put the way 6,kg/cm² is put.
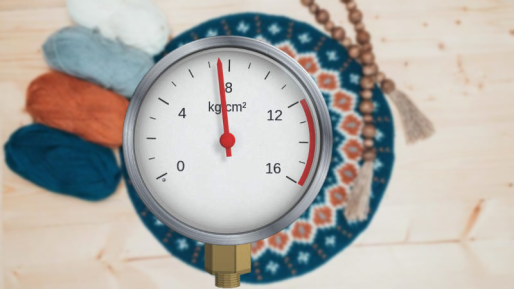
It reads 7.5,kg/cm²
